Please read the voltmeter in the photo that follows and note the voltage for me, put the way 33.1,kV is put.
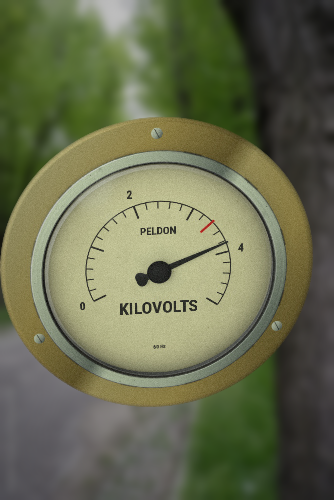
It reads 3.8,kV
